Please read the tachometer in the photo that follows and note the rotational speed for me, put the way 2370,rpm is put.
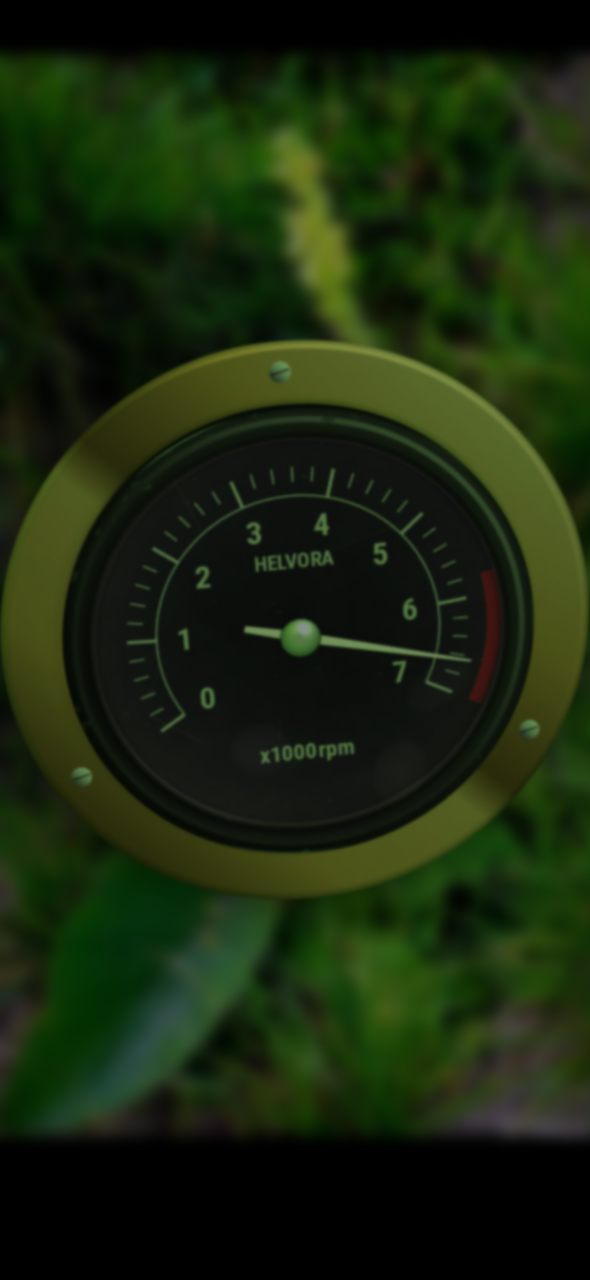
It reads 6600,rpm
